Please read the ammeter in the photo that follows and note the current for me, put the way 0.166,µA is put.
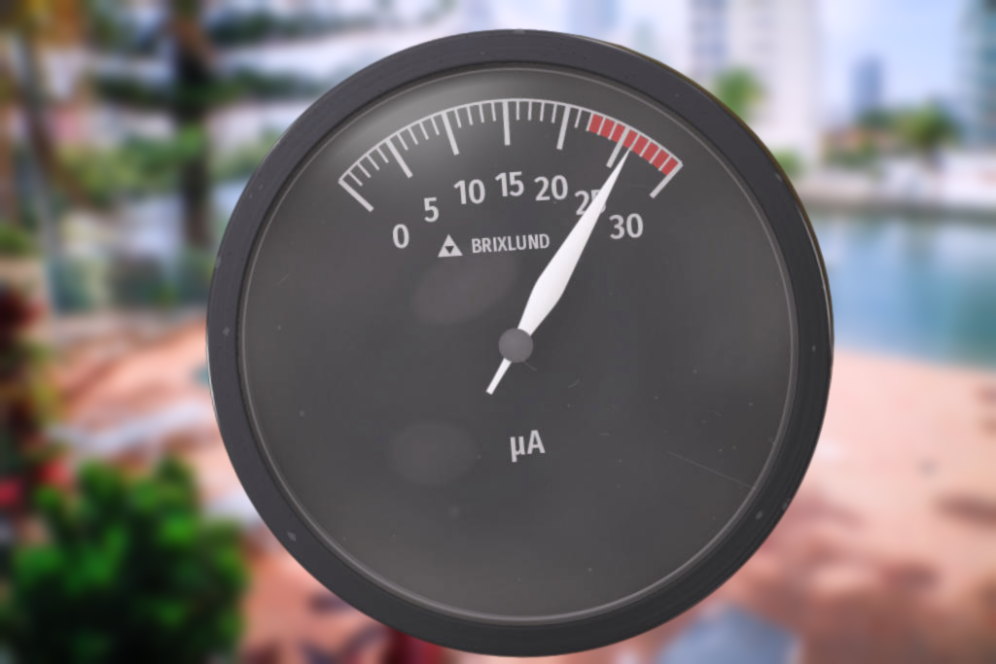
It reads 26,µA
